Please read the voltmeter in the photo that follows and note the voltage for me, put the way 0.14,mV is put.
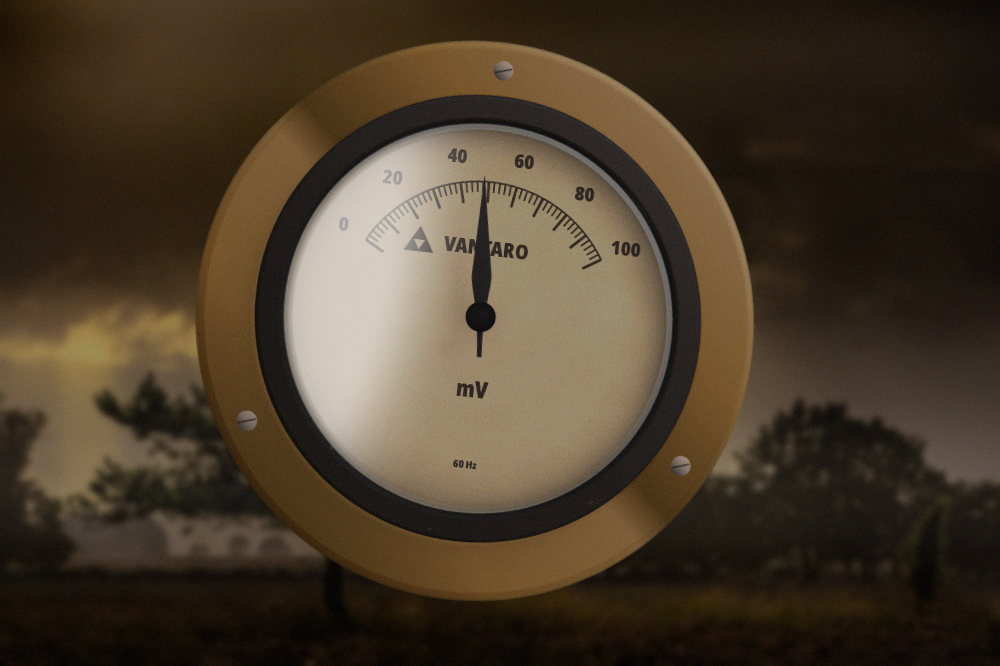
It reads 48,mV
